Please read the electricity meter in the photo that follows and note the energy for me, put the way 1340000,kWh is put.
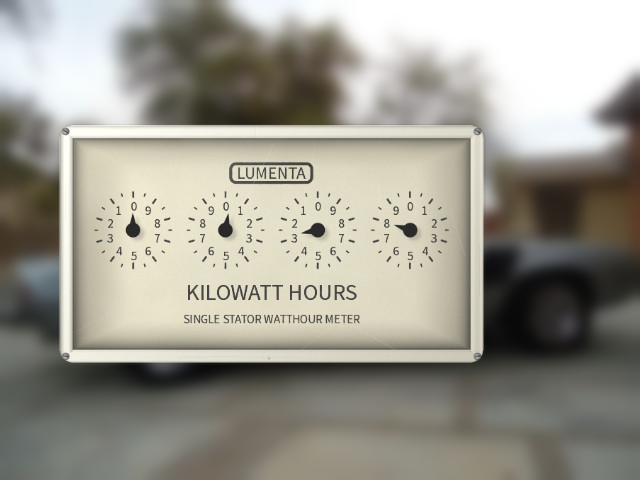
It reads 28,kWh
